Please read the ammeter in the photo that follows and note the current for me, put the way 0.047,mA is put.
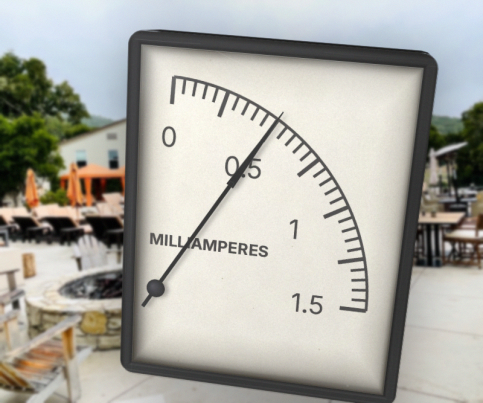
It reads 0.5,mA
